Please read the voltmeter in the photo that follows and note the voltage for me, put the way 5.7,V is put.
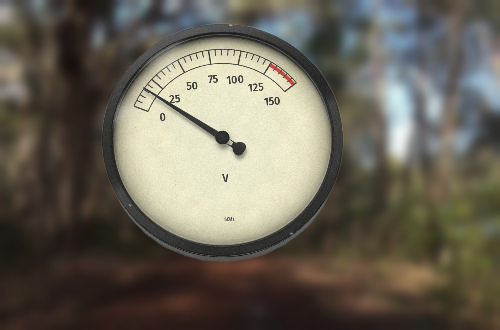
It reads 15,V
